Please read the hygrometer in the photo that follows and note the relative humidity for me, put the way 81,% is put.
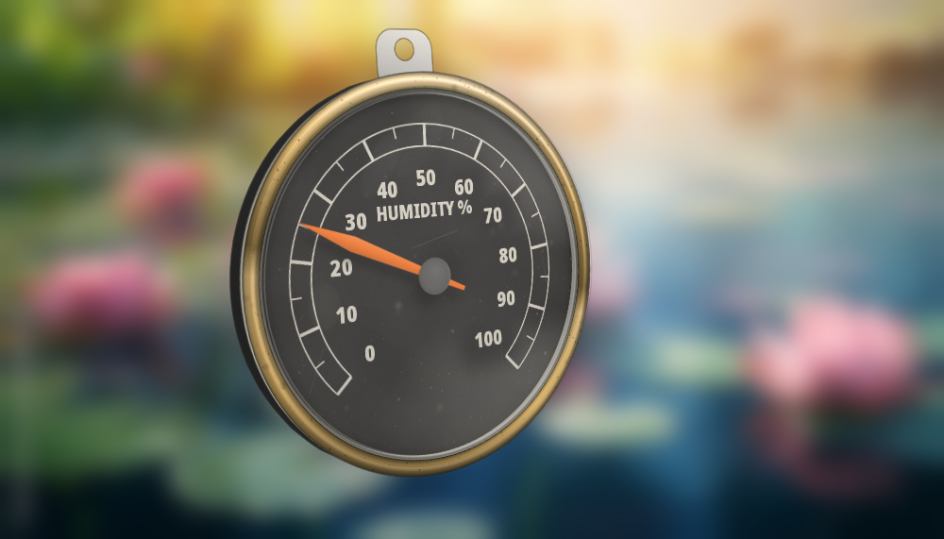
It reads 25,%
